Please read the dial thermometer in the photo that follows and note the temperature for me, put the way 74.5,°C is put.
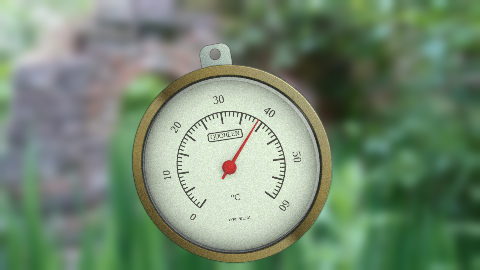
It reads 39,°C
